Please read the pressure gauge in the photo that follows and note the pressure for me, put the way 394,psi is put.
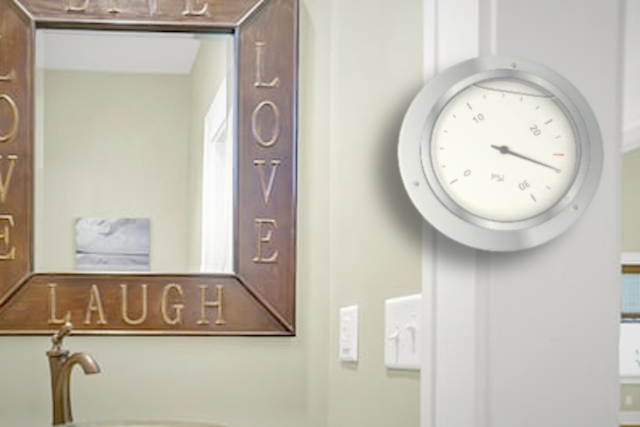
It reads 26,psi
